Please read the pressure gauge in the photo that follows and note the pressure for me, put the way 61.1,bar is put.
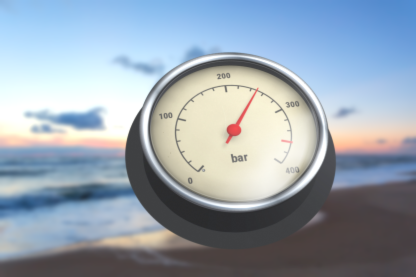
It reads 250,bar
